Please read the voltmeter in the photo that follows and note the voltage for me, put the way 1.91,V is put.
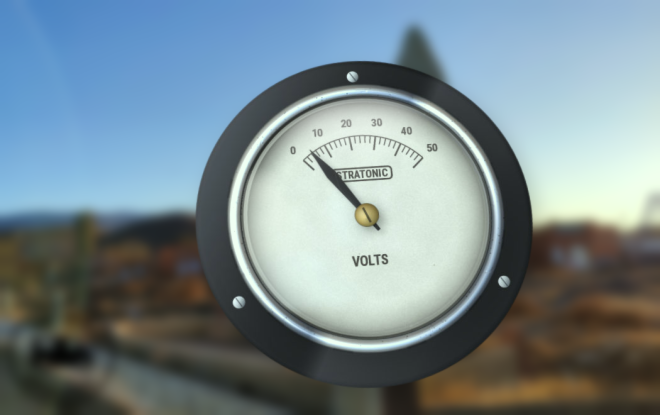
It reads 4,V
